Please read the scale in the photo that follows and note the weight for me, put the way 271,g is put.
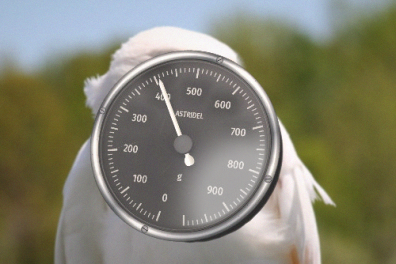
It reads 410,g
